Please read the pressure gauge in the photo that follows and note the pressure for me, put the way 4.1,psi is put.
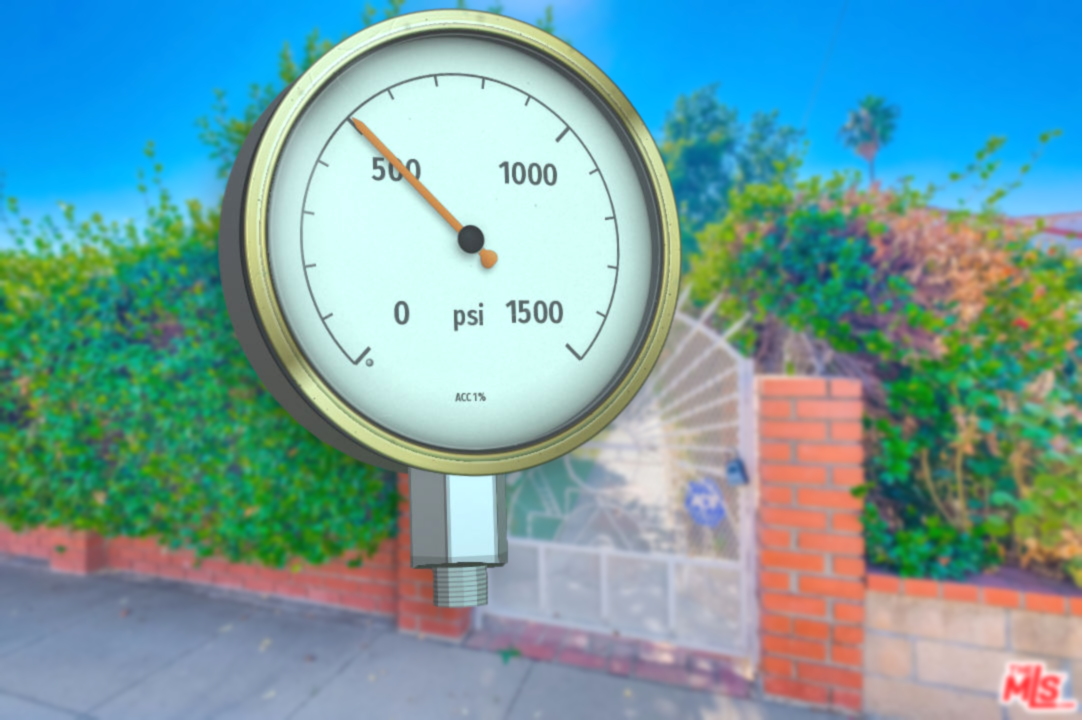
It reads 500,psi
